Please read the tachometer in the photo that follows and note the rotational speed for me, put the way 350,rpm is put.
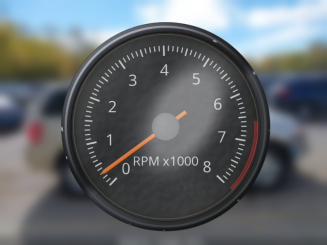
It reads 300,rpm
